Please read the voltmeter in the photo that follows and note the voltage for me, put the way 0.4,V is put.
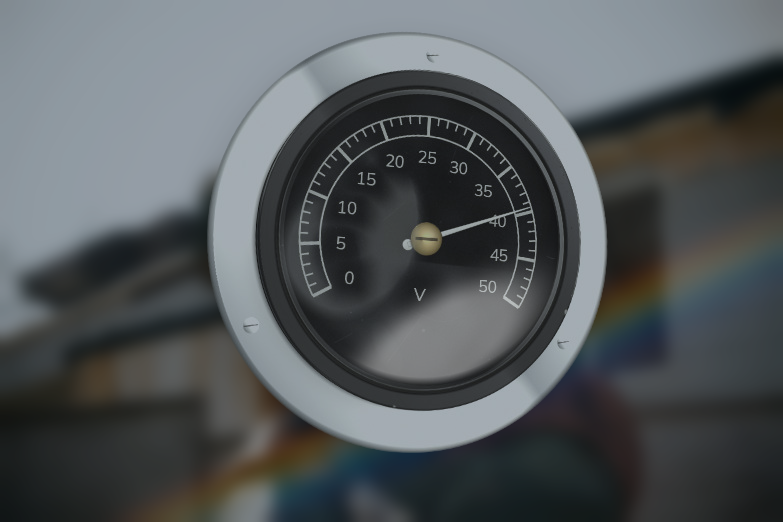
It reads 39.5,V
